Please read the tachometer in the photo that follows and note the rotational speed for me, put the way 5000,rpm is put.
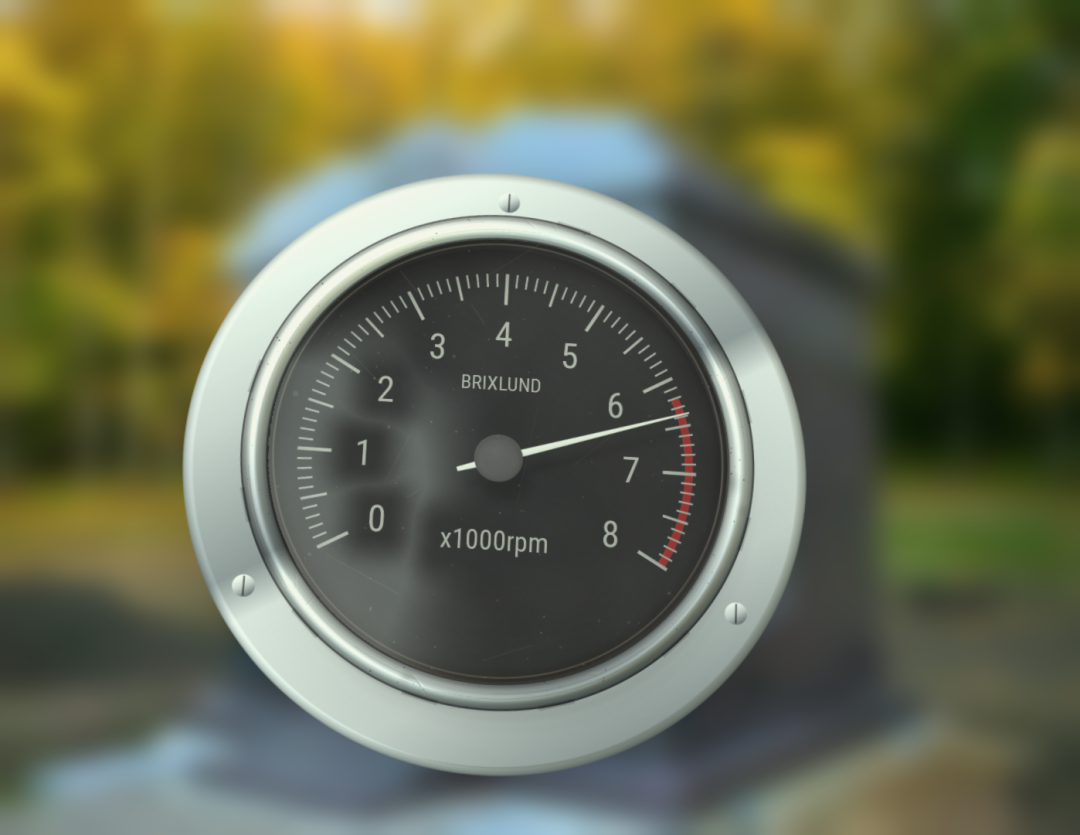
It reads 6400,rpm
